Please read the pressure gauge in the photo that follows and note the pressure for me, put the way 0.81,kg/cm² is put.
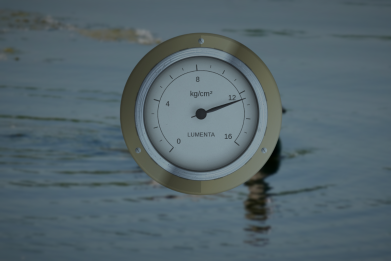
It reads 12.5,kg/cm²
